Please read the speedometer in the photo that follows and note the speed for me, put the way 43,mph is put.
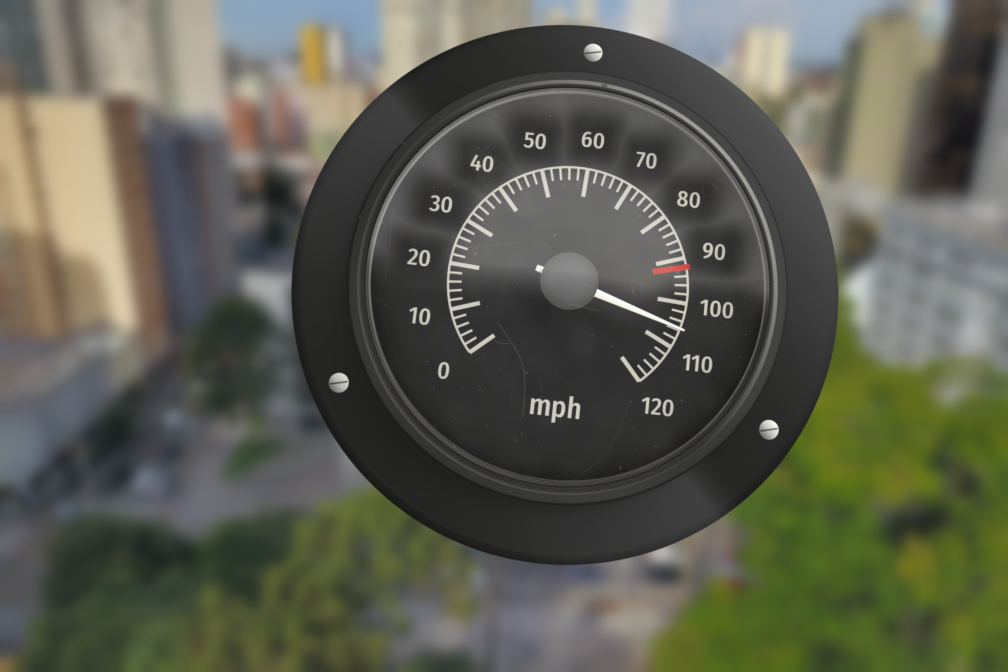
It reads 106,mph
